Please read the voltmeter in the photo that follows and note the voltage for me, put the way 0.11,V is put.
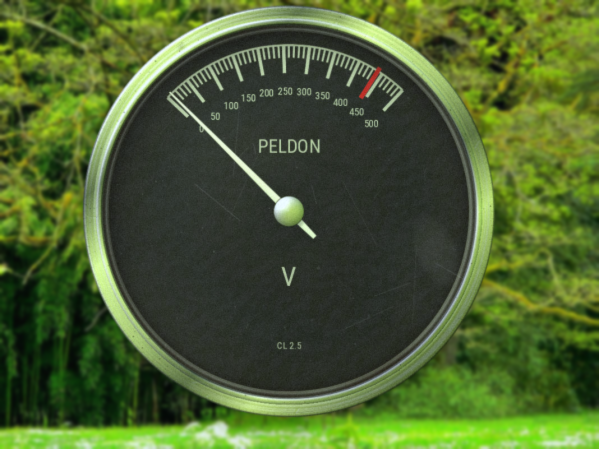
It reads 10,V
